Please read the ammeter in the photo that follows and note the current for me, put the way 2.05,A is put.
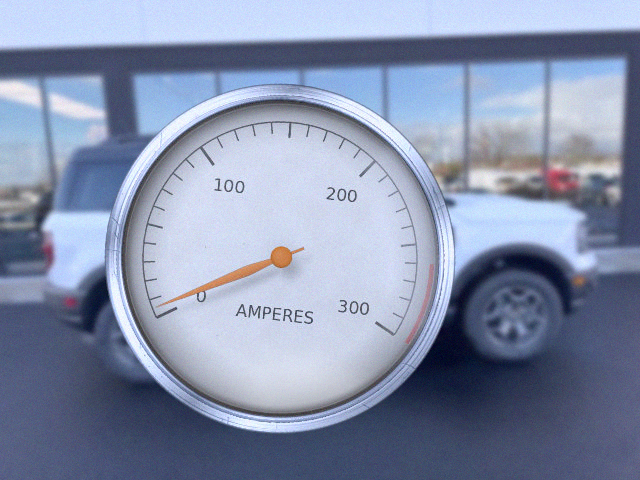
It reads 5,A
